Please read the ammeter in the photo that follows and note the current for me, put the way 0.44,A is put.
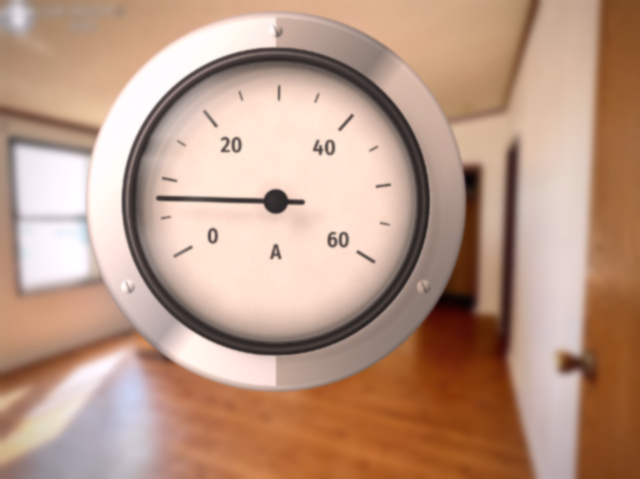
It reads 7.5,A
